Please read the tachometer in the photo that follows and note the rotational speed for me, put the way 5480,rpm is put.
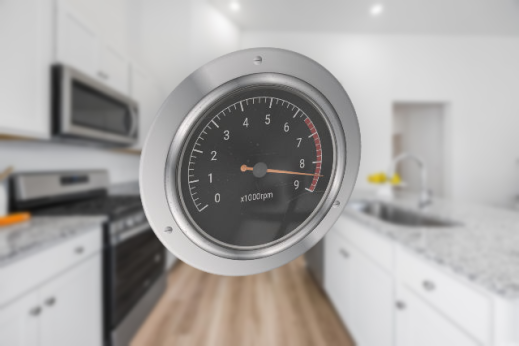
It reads 8400,rpm
